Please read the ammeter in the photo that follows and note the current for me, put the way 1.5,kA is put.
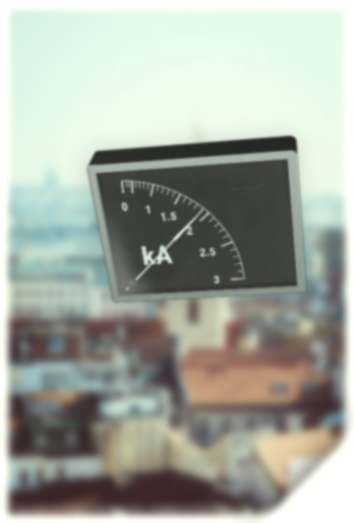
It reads 1.9,kA
